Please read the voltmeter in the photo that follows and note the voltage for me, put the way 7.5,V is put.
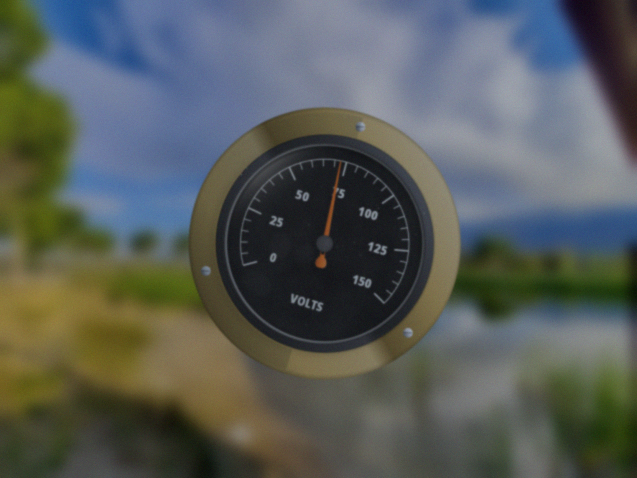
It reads 72.5,V
